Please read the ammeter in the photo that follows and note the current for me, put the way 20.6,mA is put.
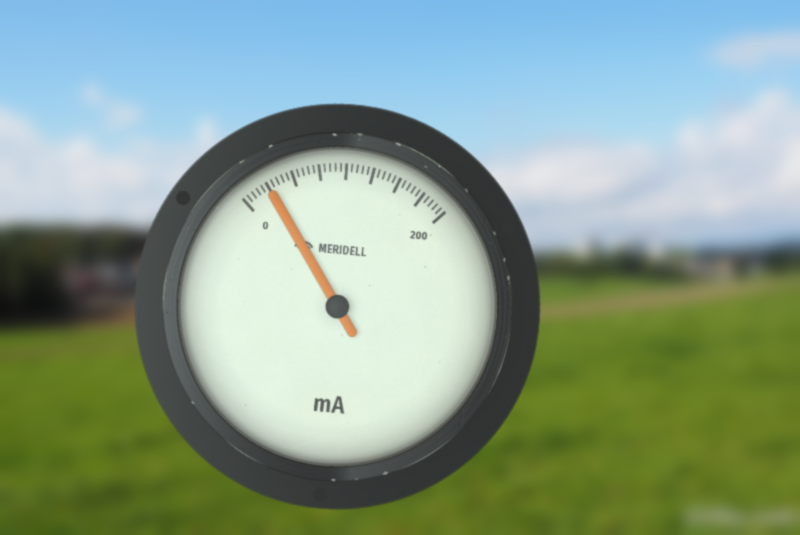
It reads 25,mA
